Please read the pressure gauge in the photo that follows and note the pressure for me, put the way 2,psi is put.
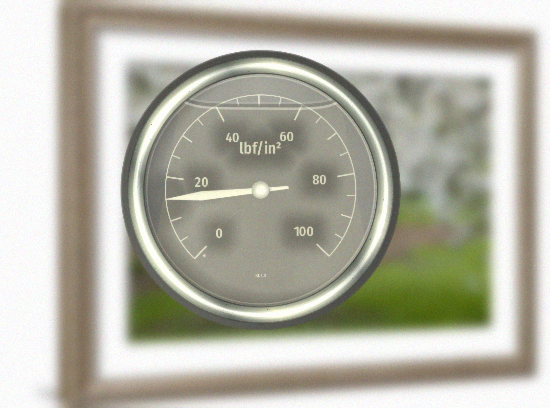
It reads 15,psi
